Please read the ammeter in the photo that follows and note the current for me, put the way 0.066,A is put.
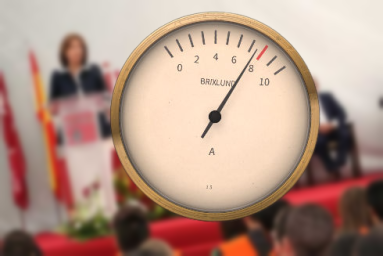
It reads 7.5,A
